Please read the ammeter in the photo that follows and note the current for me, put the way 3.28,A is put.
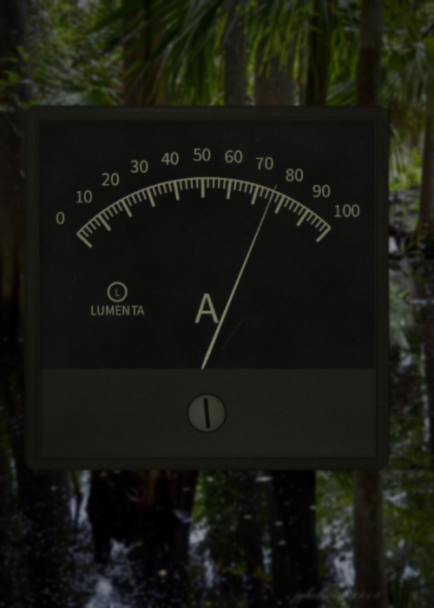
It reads 76,A
